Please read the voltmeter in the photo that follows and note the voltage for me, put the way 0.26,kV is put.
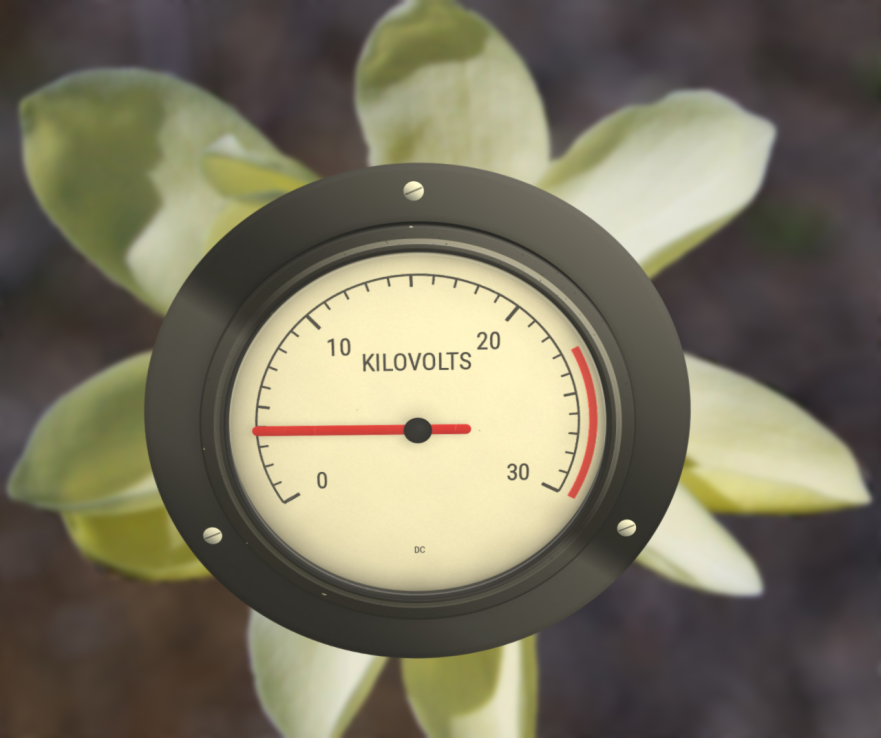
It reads 4,kV
